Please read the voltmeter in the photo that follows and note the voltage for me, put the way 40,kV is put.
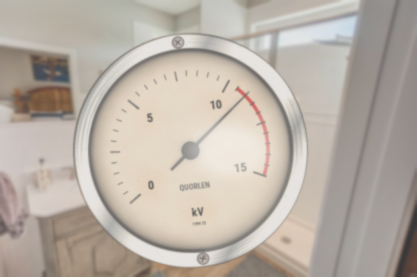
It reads 11,kV
